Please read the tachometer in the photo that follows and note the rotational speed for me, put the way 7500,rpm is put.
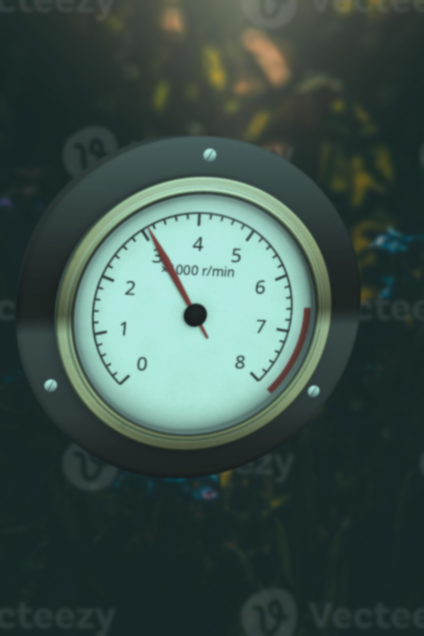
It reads 3100,rpm
